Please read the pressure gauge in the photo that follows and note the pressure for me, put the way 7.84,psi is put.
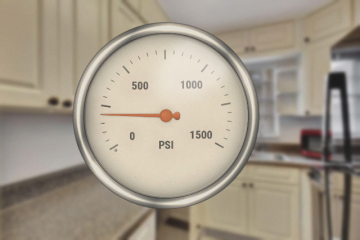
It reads 200,psi
